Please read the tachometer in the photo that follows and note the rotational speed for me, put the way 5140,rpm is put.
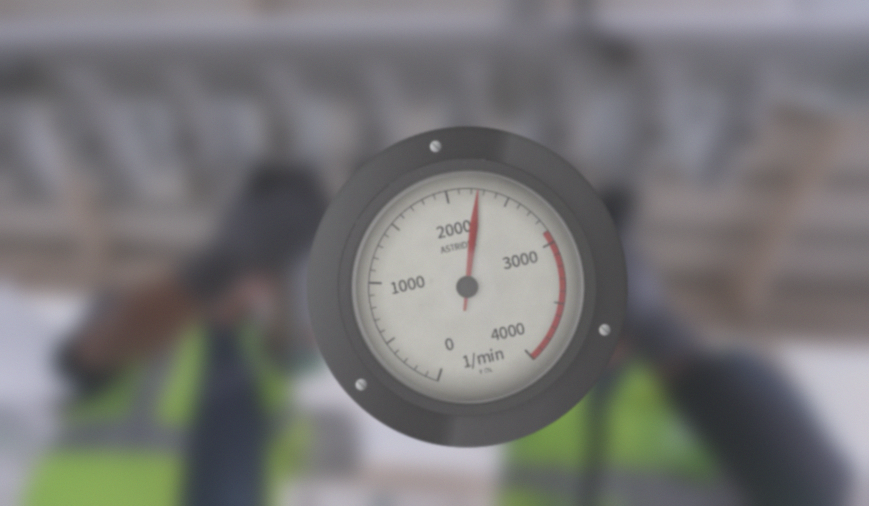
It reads 2250,rpm
